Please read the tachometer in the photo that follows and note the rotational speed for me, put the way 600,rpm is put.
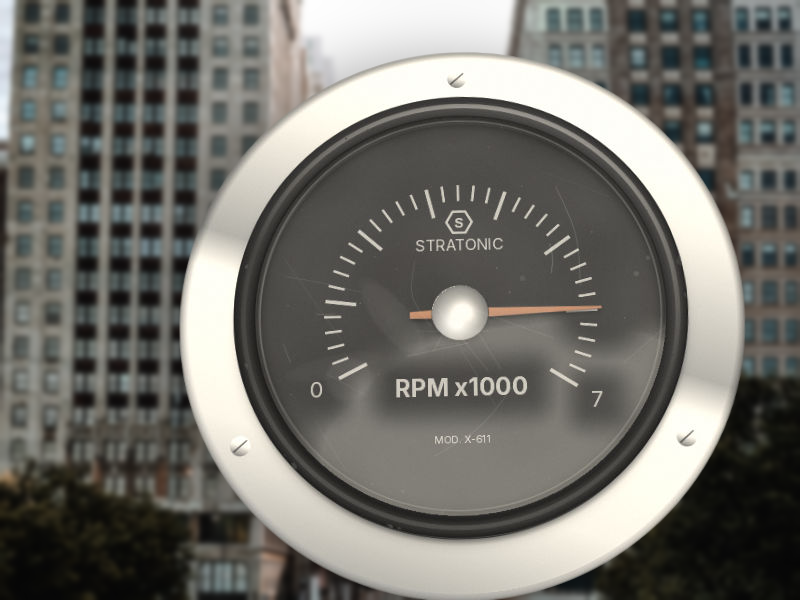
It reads 6000,rpm
